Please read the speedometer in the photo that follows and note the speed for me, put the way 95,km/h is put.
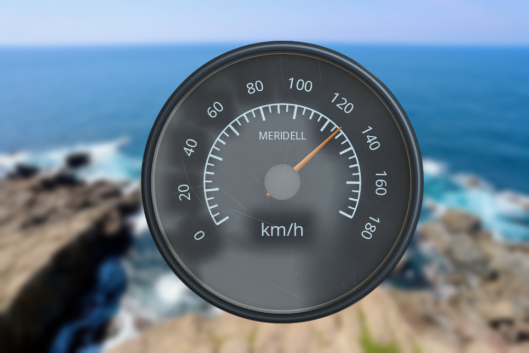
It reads 127.5,km/h
